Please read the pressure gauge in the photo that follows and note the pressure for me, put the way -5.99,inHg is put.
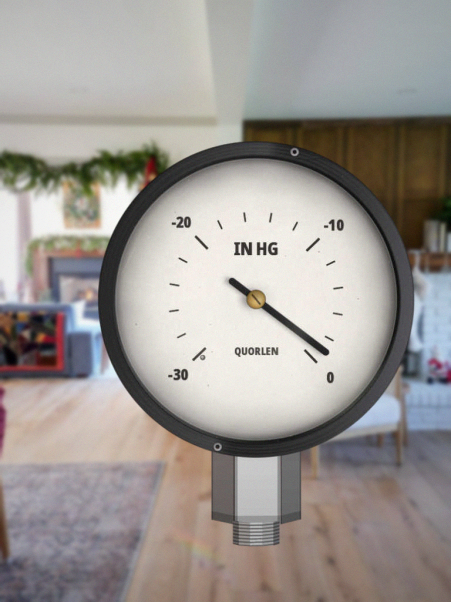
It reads -1,inHg
